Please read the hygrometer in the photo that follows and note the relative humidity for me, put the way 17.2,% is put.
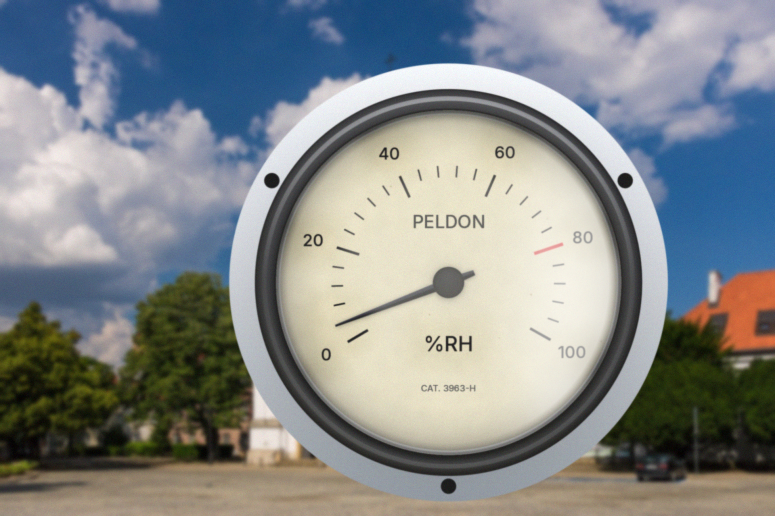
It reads 4,%
